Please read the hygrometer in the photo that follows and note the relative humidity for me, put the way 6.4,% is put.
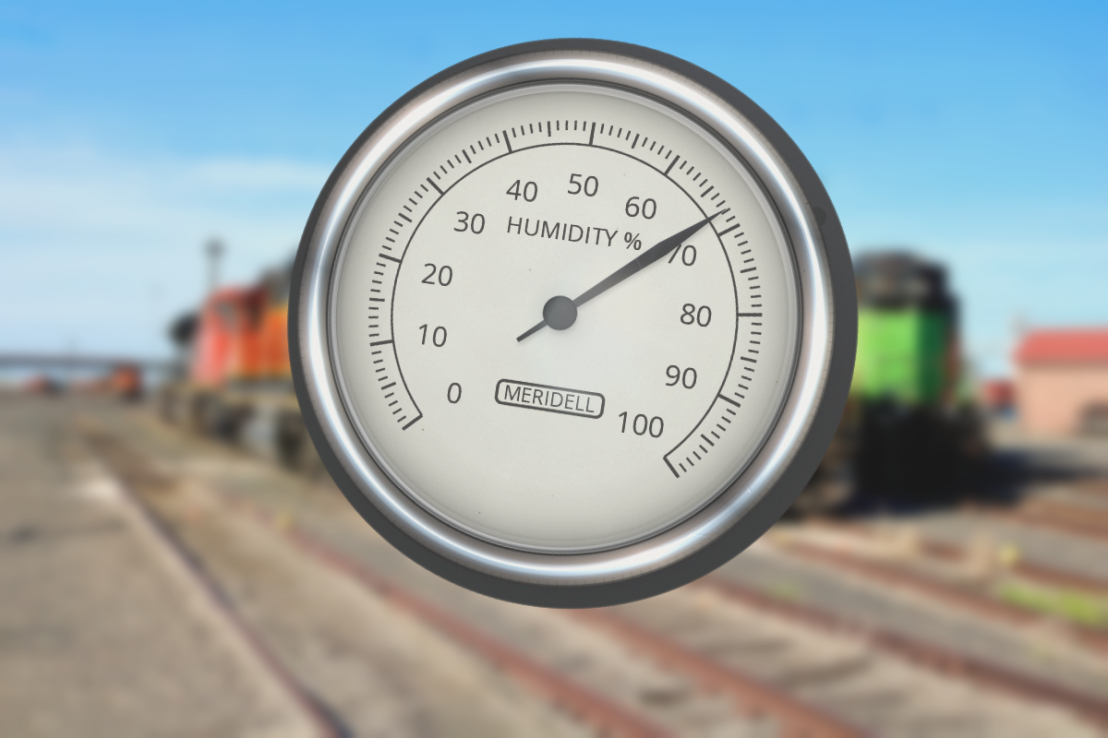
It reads 68,%
